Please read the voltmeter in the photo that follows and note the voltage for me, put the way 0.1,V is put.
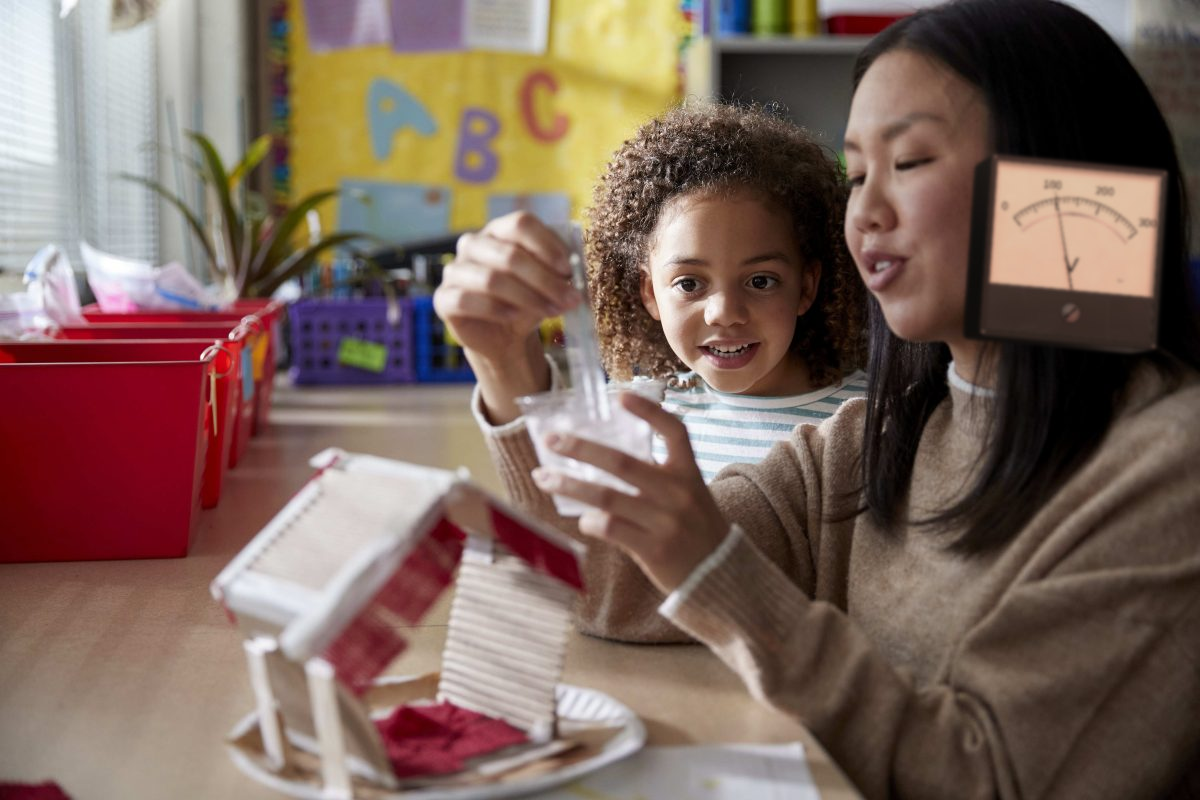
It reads 100,V
